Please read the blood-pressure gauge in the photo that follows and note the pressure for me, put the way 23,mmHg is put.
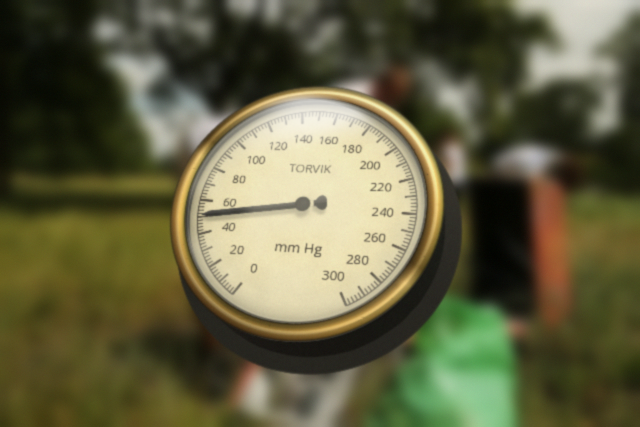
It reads 50,mmHg
